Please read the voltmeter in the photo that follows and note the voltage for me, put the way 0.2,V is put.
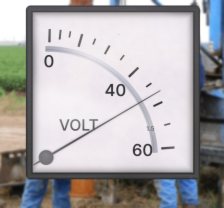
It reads 47.5,V
